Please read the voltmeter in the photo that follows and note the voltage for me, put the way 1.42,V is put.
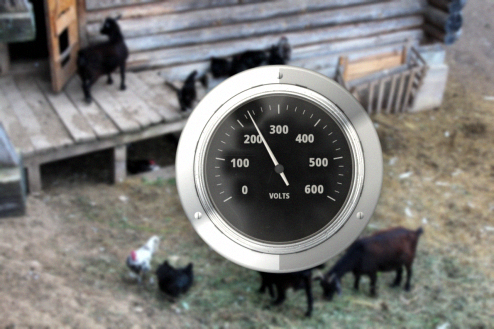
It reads 230,V
